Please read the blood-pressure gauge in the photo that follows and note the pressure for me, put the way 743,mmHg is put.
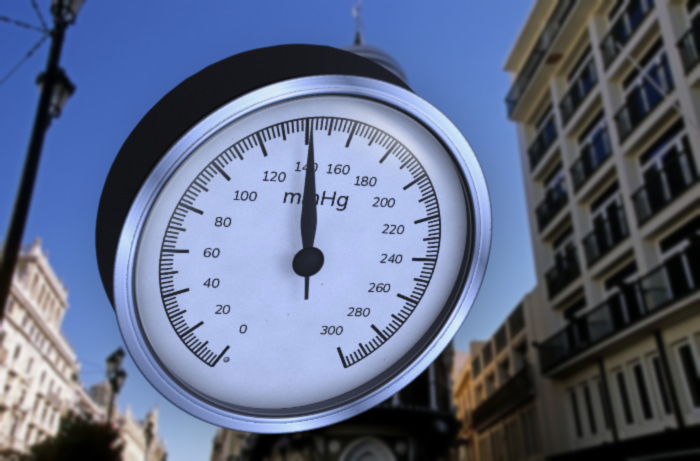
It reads 140,mmHg
